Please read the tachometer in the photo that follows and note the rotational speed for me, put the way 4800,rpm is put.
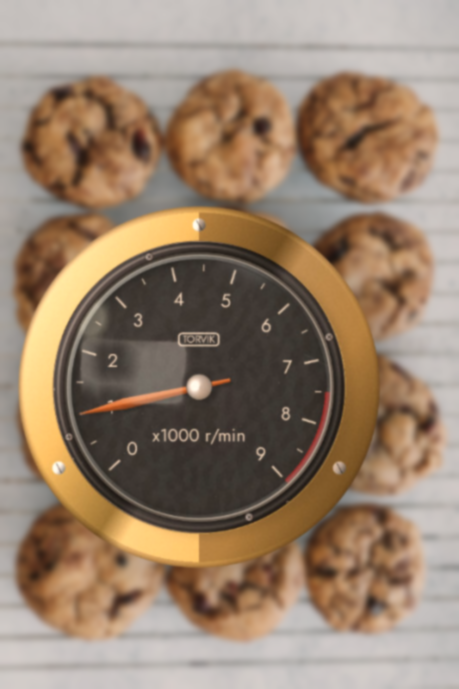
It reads 1000,rpm
